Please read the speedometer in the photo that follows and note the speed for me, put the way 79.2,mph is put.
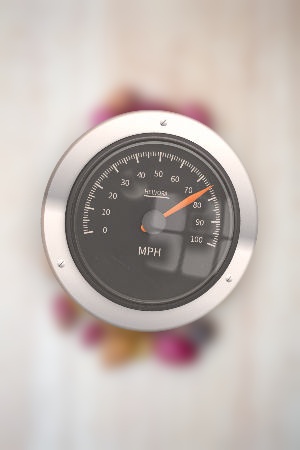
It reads 75,mph
